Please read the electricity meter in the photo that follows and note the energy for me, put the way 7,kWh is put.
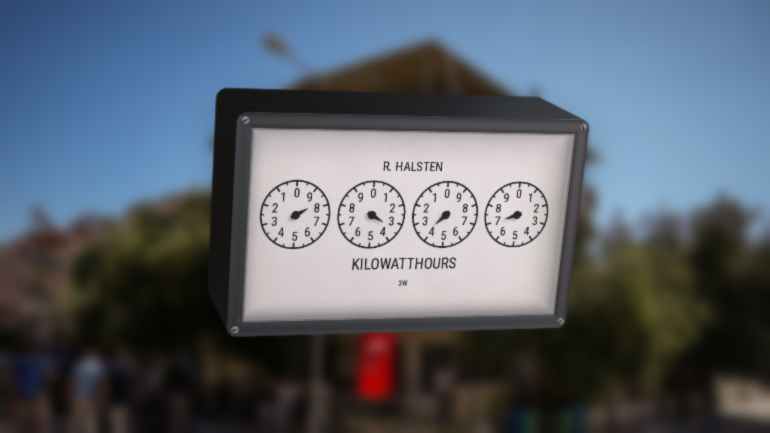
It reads 8337,kWh
